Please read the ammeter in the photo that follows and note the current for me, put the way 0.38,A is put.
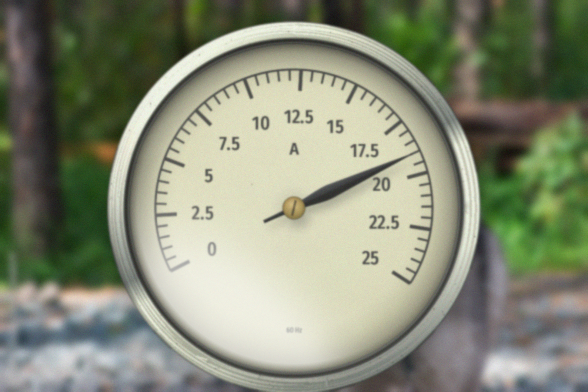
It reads 19,A
